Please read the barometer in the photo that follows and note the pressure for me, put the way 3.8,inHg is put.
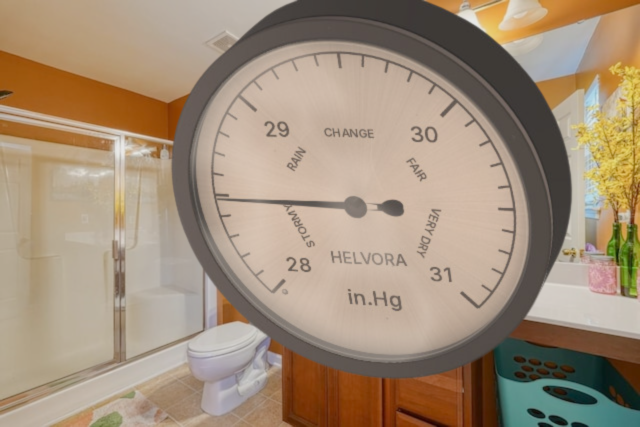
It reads 28.5,inHg
